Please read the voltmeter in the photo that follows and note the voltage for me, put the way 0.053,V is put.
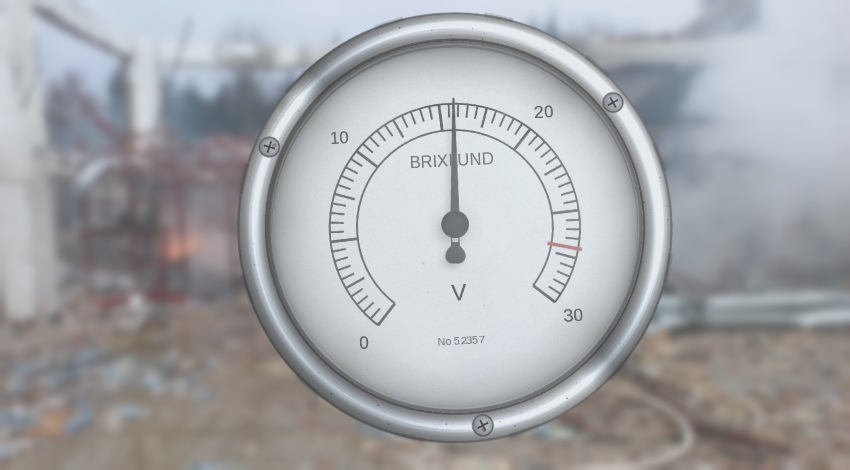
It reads 15.75,V
